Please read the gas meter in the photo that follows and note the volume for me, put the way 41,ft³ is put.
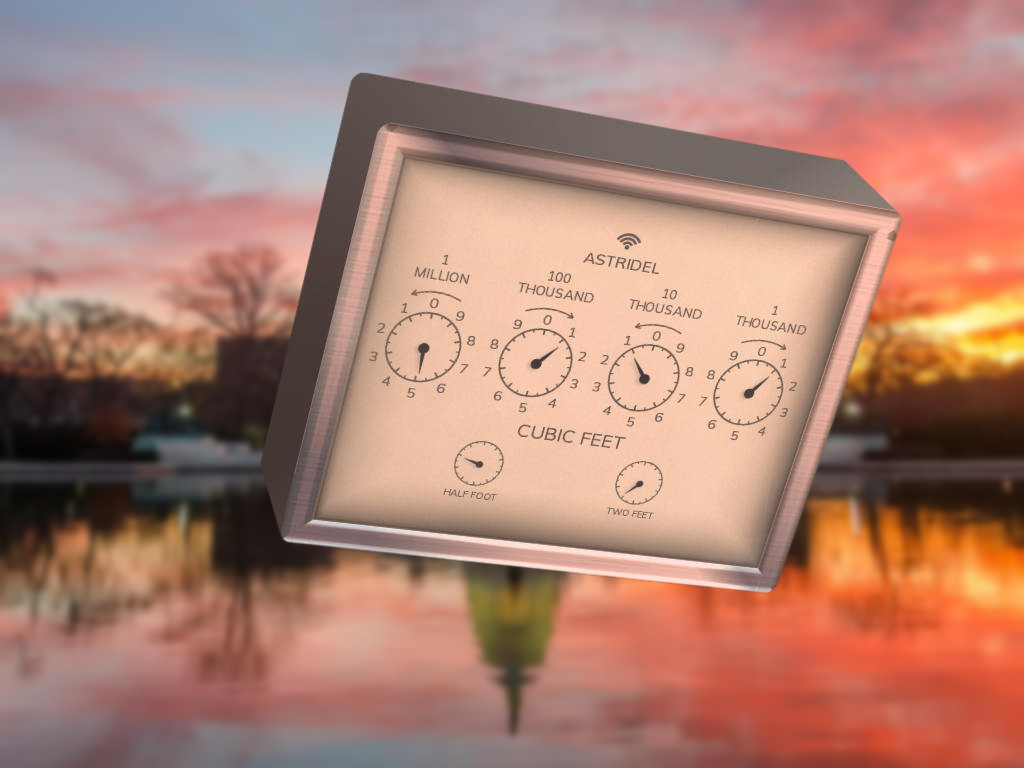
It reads 511100,ft³
